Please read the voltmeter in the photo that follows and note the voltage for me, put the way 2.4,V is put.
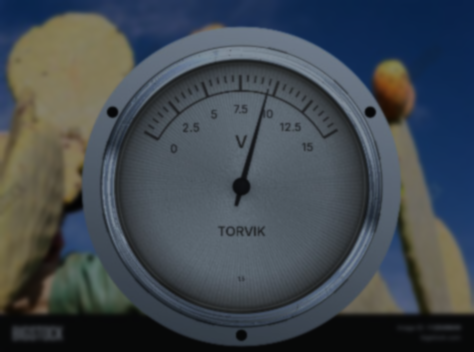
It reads 9.5,V
